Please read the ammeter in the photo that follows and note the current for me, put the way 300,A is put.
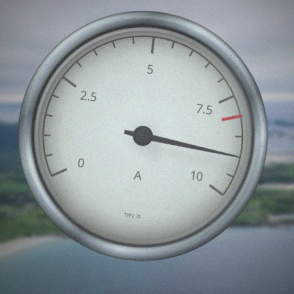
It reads 9,A
